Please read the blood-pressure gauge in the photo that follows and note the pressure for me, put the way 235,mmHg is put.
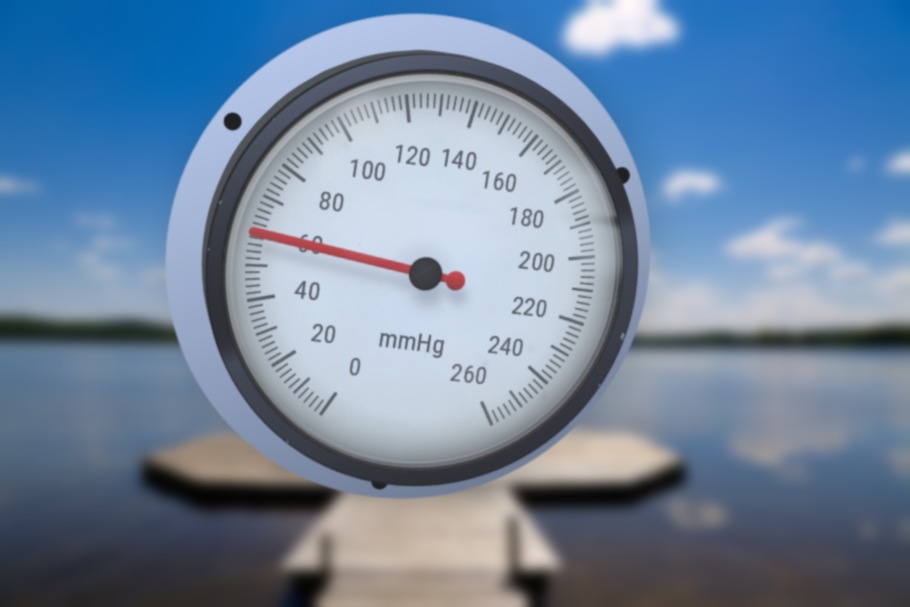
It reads 60,mmHg
